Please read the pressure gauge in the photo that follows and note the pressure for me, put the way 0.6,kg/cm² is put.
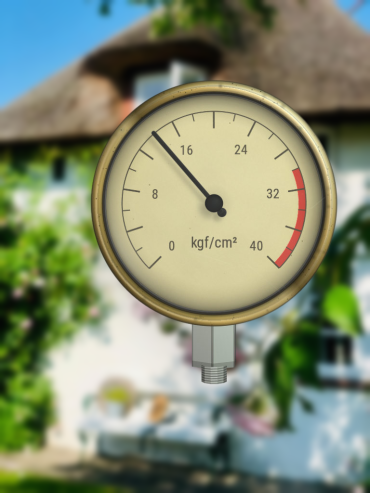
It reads 14,kg/cm²
